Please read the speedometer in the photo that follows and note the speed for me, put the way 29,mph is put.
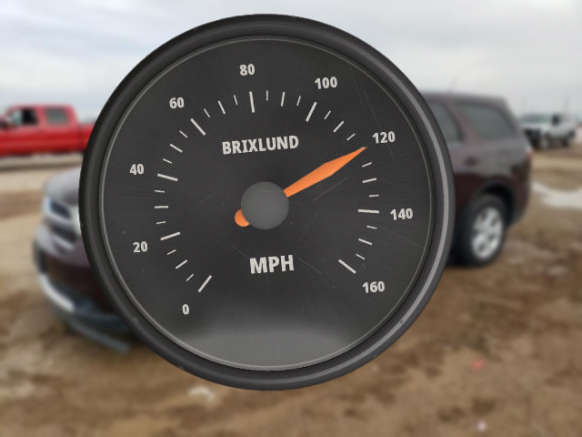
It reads 120,mph
